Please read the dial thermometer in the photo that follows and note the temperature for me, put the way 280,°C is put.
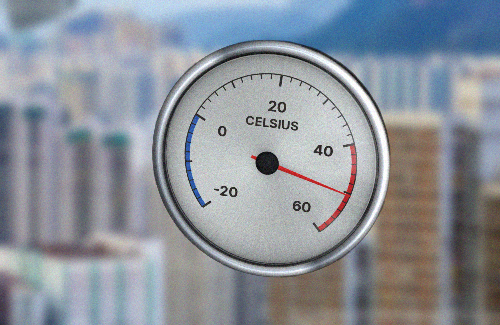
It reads 50,°C
